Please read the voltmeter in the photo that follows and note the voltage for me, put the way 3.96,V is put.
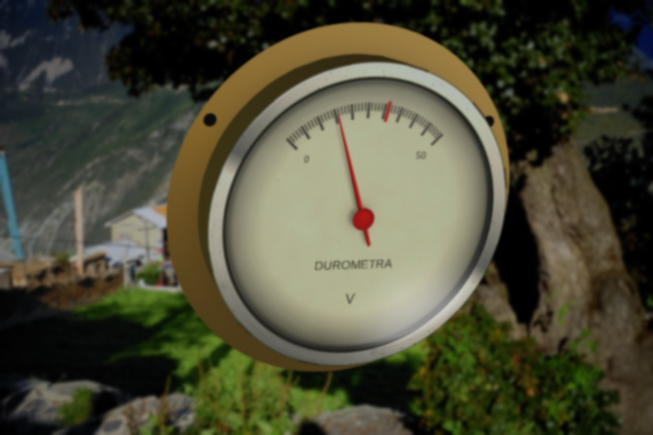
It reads 15,V
